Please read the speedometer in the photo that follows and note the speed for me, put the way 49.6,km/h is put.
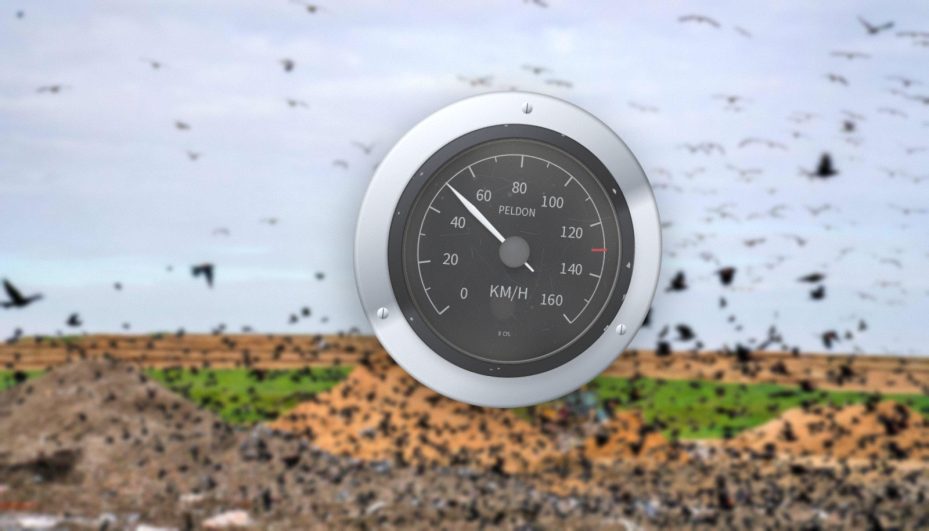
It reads 50,km/h
